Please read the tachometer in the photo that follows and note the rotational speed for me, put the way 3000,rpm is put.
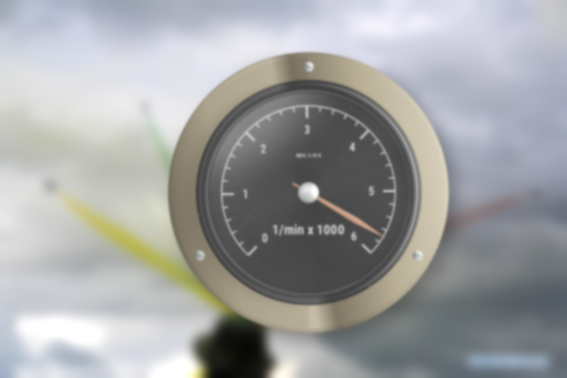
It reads 5700,rpm
